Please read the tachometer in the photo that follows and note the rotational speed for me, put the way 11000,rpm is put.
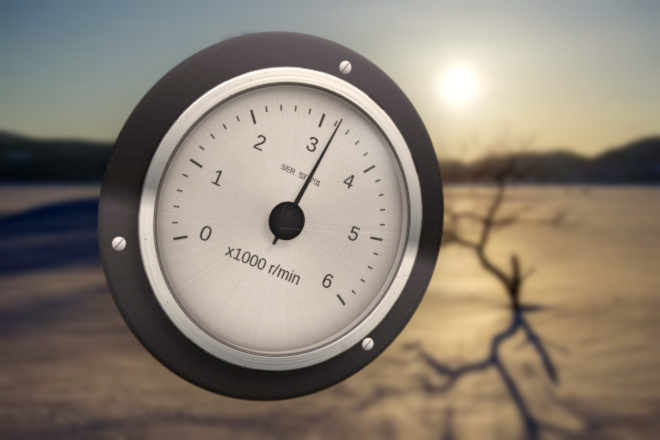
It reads 3200,rpm
